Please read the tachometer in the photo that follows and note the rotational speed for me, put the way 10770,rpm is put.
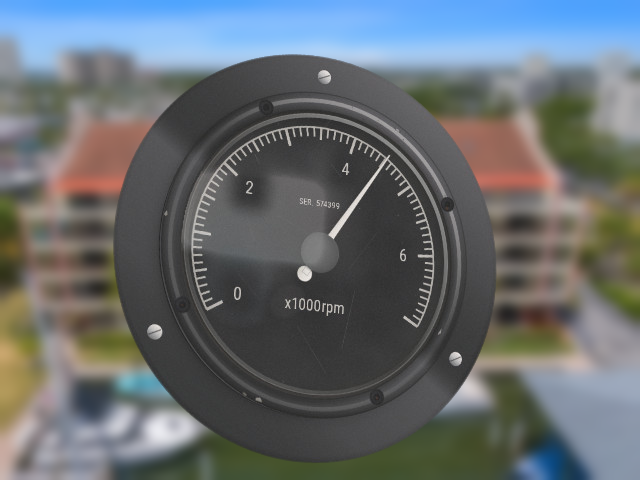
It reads 4500,rpm
